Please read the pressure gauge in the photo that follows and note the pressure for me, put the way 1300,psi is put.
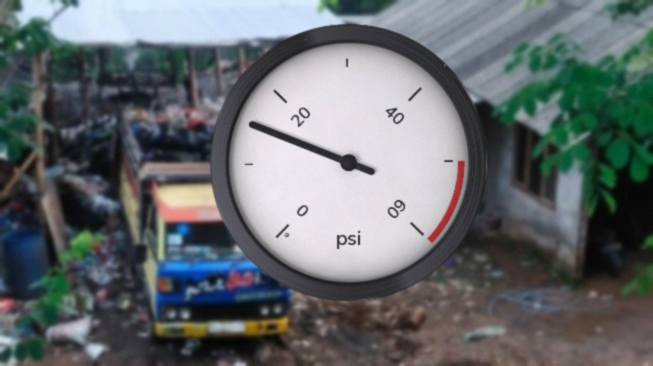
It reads 15,psi
